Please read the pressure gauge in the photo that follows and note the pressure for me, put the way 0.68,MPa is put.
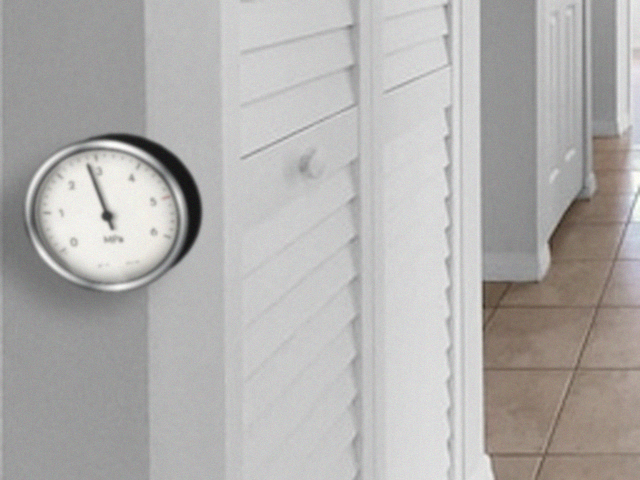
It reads 2.8,MPa
